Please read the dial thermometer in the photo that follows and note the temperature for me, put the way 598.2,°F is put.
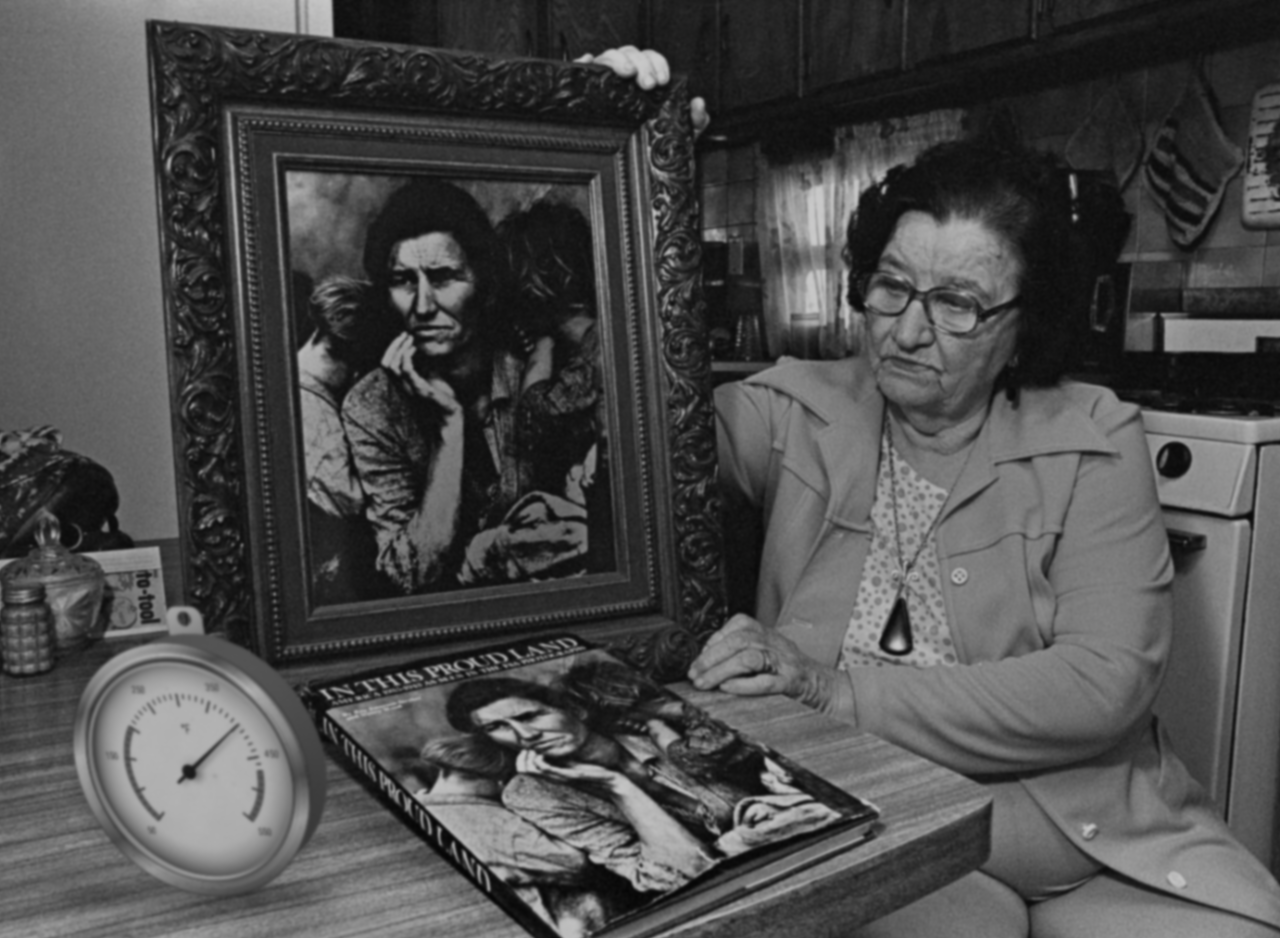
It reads 400,°F
